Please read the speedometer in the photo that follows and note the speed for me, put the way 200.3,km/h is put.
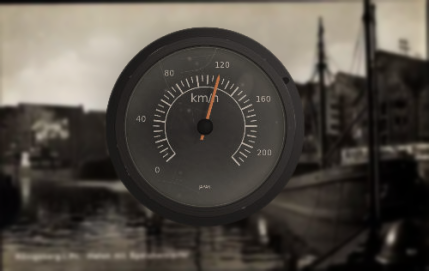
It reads 120,km/h
